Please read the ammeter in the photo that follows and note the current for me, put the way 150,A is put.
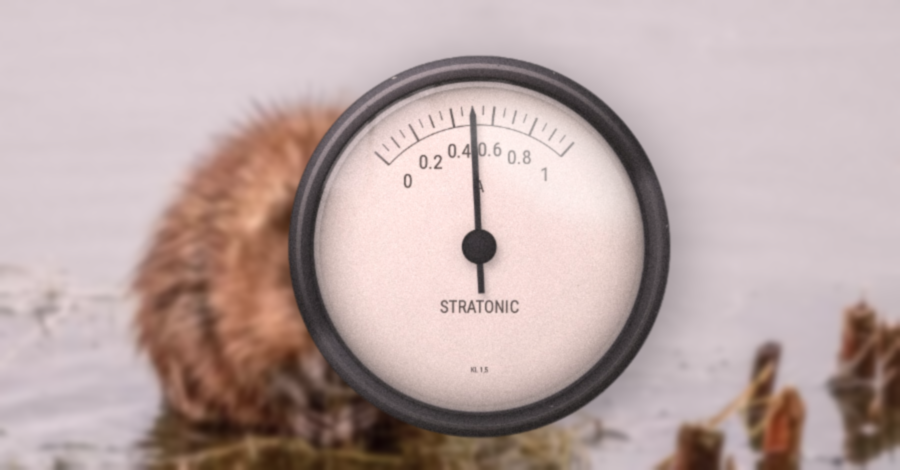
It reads 0.5,A
